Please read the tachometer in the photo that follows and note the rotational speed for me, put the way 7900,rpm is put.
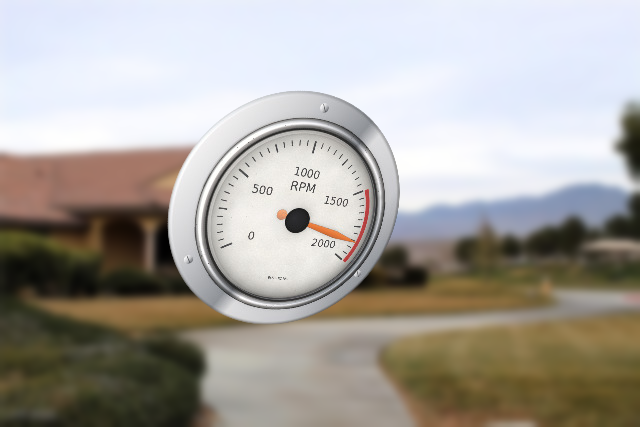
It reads 1850,rpm
